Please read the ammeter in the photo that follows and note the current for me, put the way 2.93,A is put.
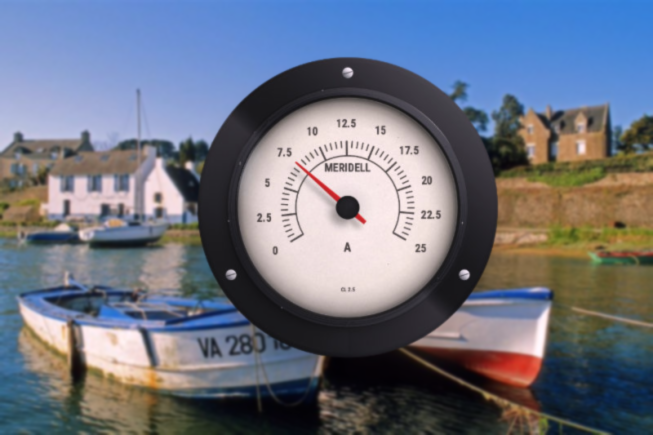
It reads 7.5,A
